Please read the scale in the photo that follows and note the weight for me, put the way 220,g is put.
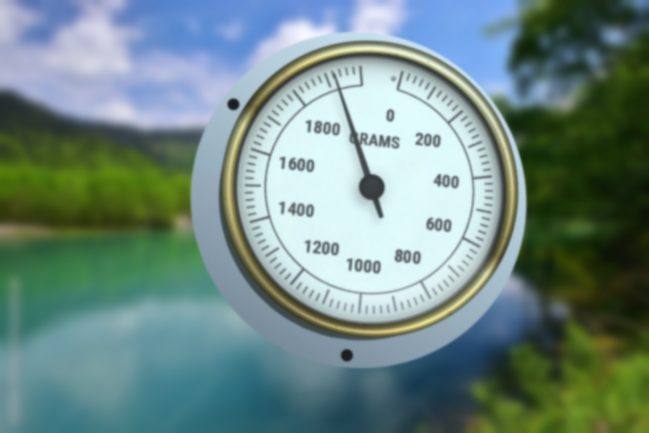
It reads 1920,g
